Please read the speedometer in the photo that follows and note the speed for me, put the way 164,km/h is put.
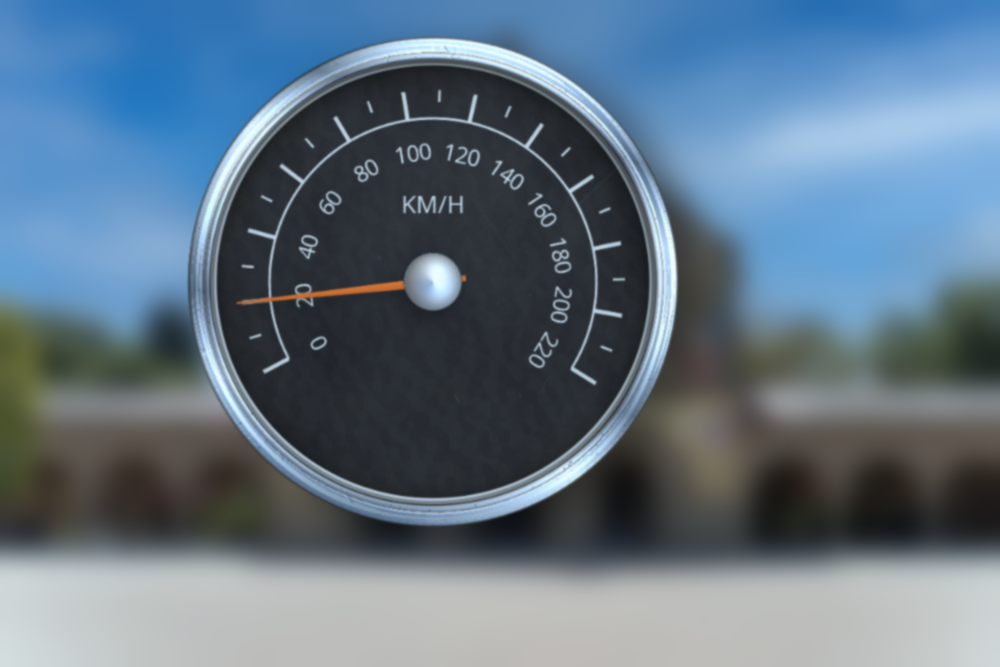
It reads 20,km/h
